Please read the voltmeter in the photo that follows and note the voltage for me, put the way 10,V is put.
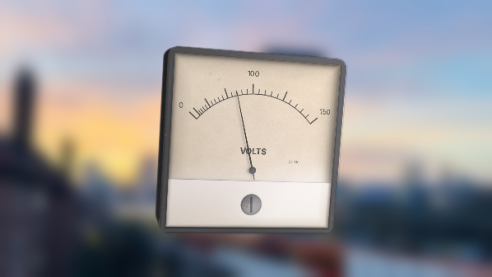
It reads 85,V
